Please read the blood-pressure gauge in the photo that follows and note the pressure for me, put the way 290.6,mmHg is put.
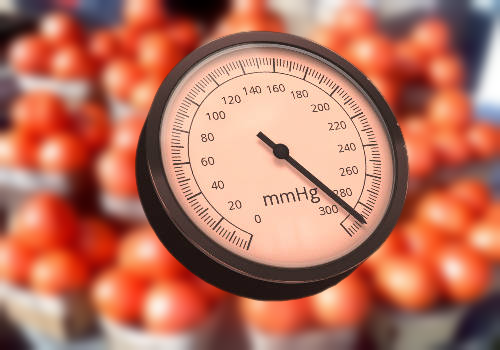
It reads 290,mmHg
